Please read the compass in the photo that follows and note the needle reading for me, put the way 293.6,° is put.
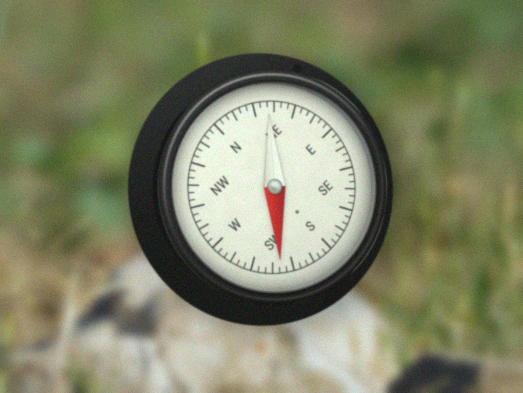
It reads 220,°
